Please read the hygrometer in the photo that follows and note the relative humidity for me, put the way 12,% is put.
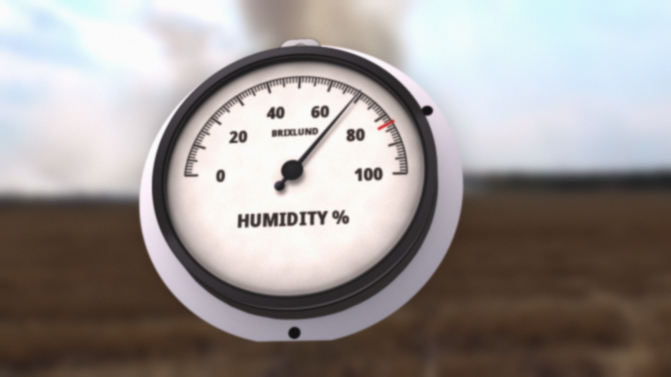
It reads 70,%
